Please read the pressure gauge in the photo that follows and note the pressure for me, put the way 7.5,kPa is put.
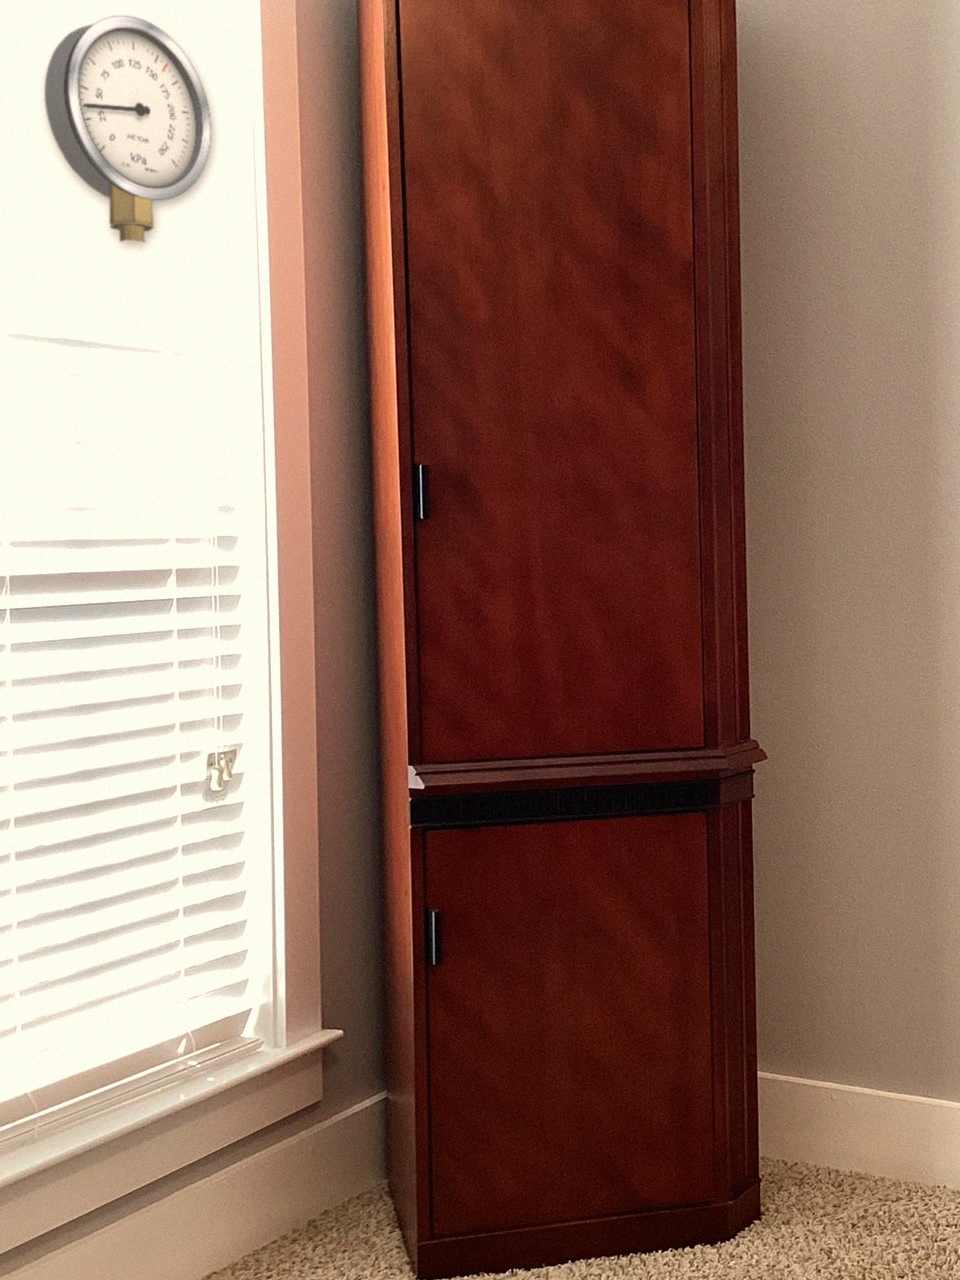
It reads 35,kPa
